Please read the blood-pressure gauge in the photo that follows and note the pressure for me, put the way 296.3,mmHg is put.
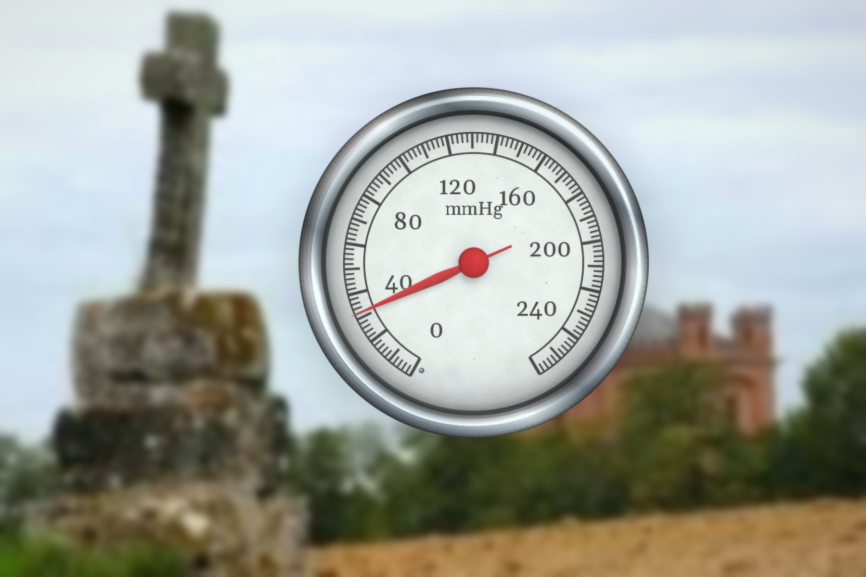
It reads 32,mmHg
